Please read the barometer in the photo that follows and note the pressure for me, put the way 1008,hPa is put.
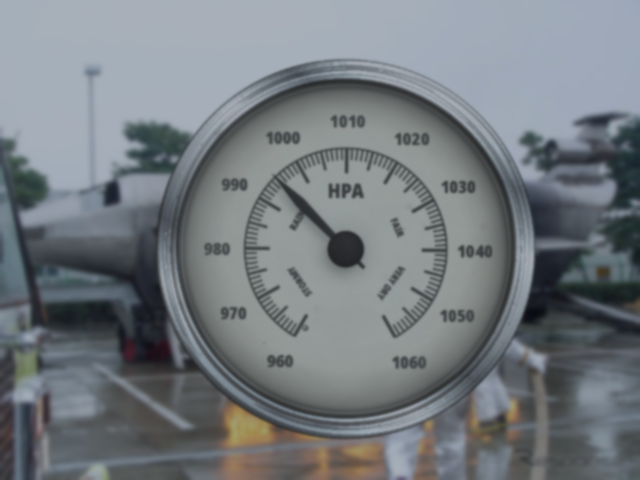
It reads 995,hPa
